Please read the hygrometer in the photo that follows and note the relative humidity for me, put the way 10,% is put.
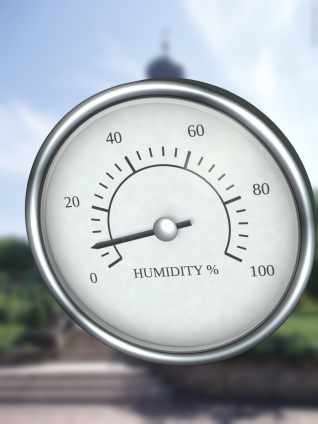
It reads 8,%
